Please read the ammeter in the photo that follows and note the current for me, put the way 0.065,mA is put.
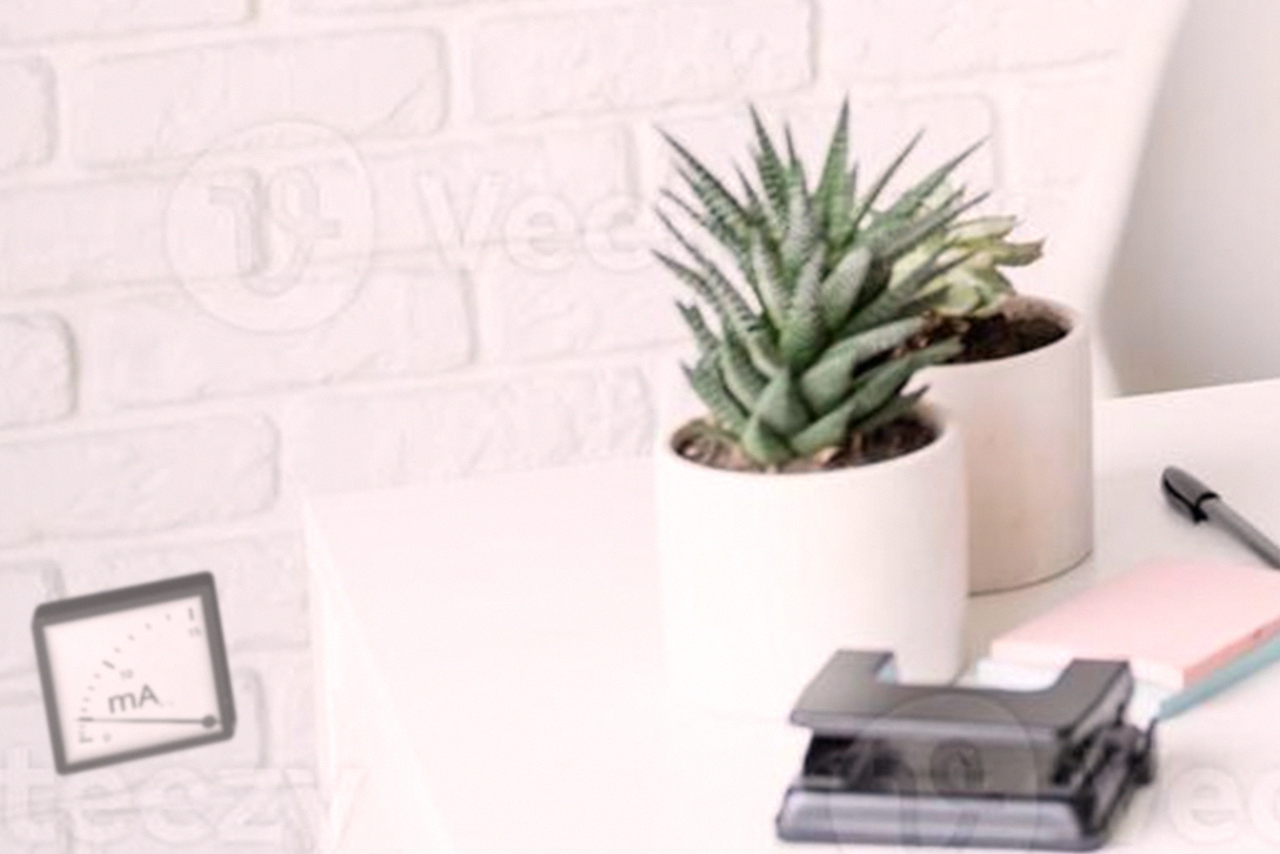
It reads 5,mA
